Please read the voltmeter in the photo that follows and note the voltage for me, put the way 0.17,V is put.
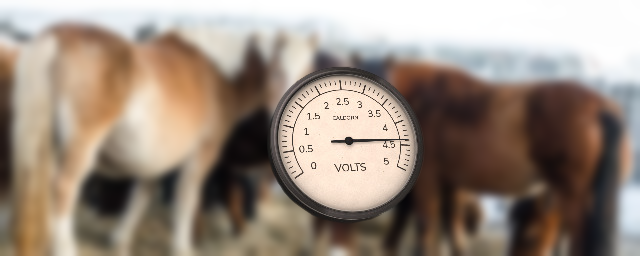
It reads 4.4,V
